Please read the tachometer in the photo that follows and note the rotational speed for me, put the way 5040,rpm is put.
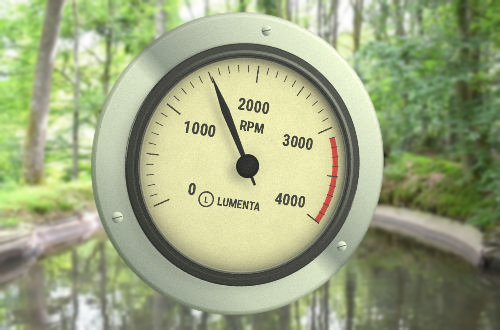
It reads 1500,rpm
